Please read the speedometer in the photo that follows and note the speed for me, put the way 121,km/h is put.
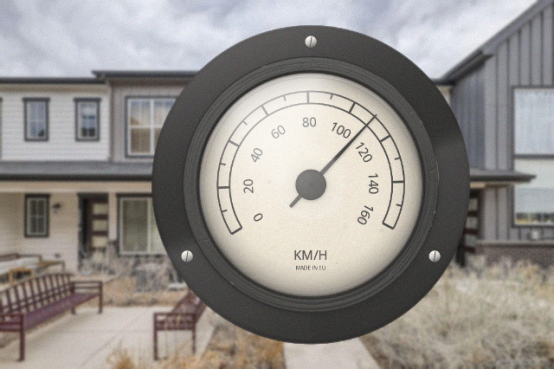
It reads 110,km/h
